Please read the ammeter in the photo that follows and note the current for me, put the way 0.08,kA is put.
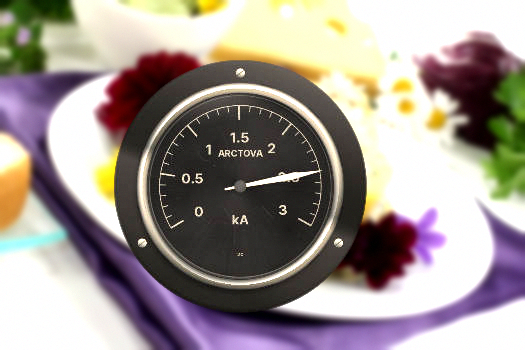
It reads 2.5,kA
